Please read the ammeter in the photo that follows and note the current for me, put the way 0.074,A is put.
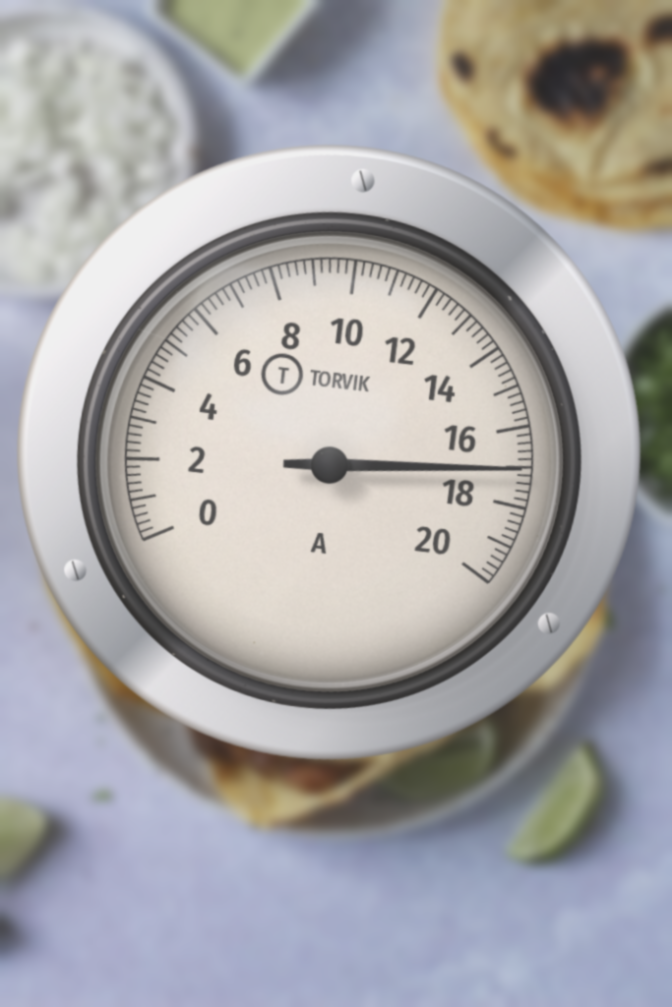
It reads 17,A
